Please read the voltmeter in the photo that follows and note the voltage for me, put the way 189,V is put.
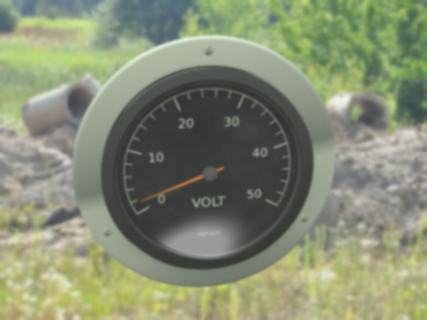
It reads 2,V
